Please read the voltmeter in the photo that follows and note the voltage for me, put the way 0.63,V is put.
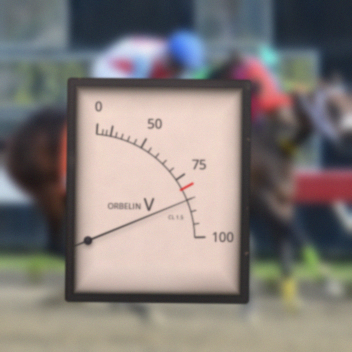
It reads 85,V
